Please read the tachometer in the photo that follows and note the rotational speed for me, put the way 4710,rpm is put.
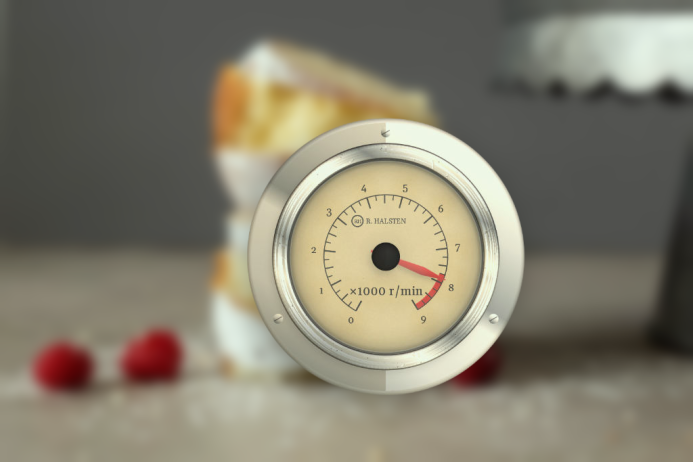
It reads 7875,rpm
